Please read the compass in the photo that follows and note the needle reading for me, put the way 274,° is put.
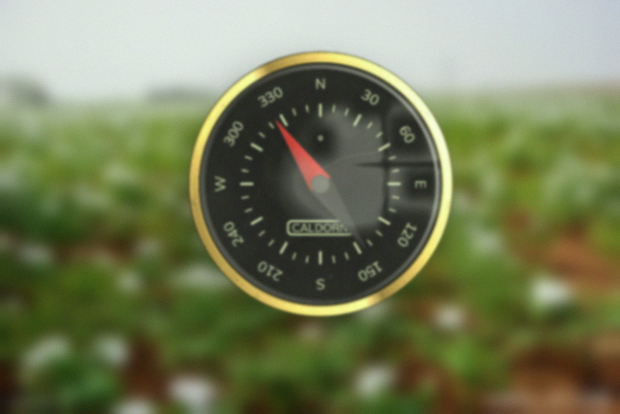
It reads 325,°
